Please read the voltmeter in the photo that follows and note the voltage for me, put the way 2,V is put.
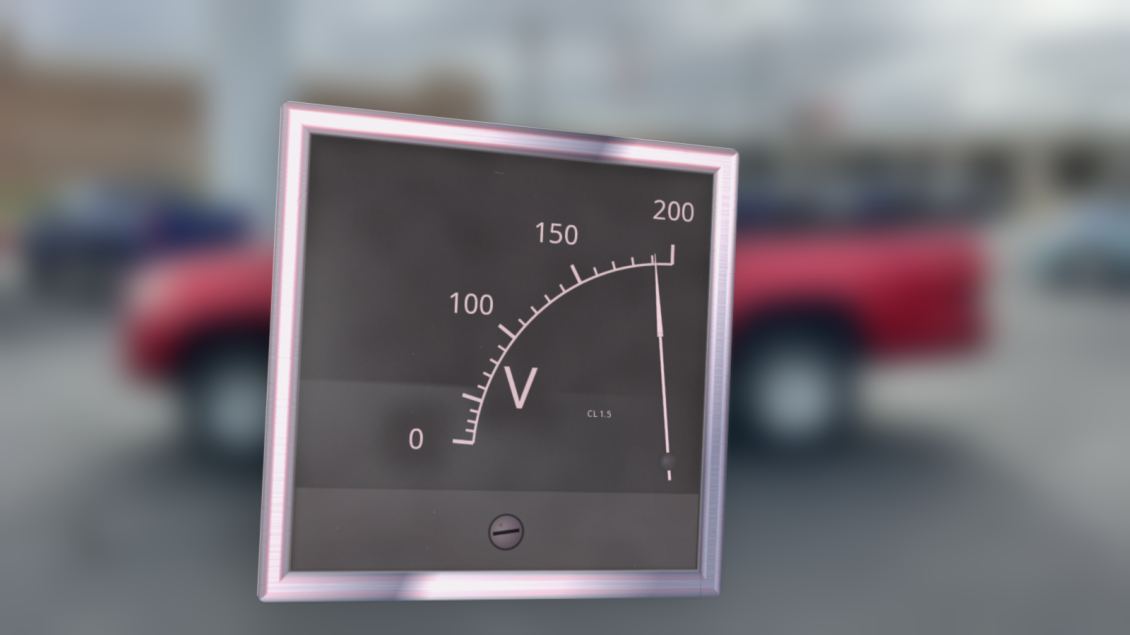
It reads 190,V
